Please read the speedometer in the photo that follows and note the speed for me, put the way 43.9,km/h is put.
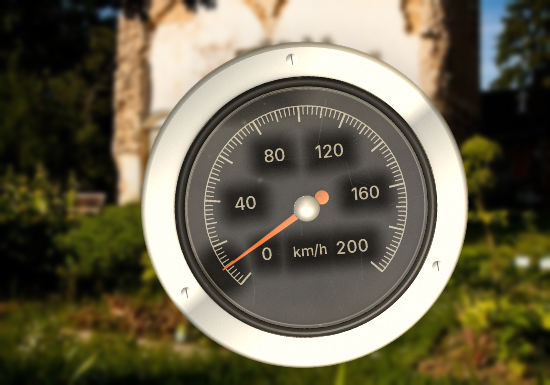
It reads 10,km/h
